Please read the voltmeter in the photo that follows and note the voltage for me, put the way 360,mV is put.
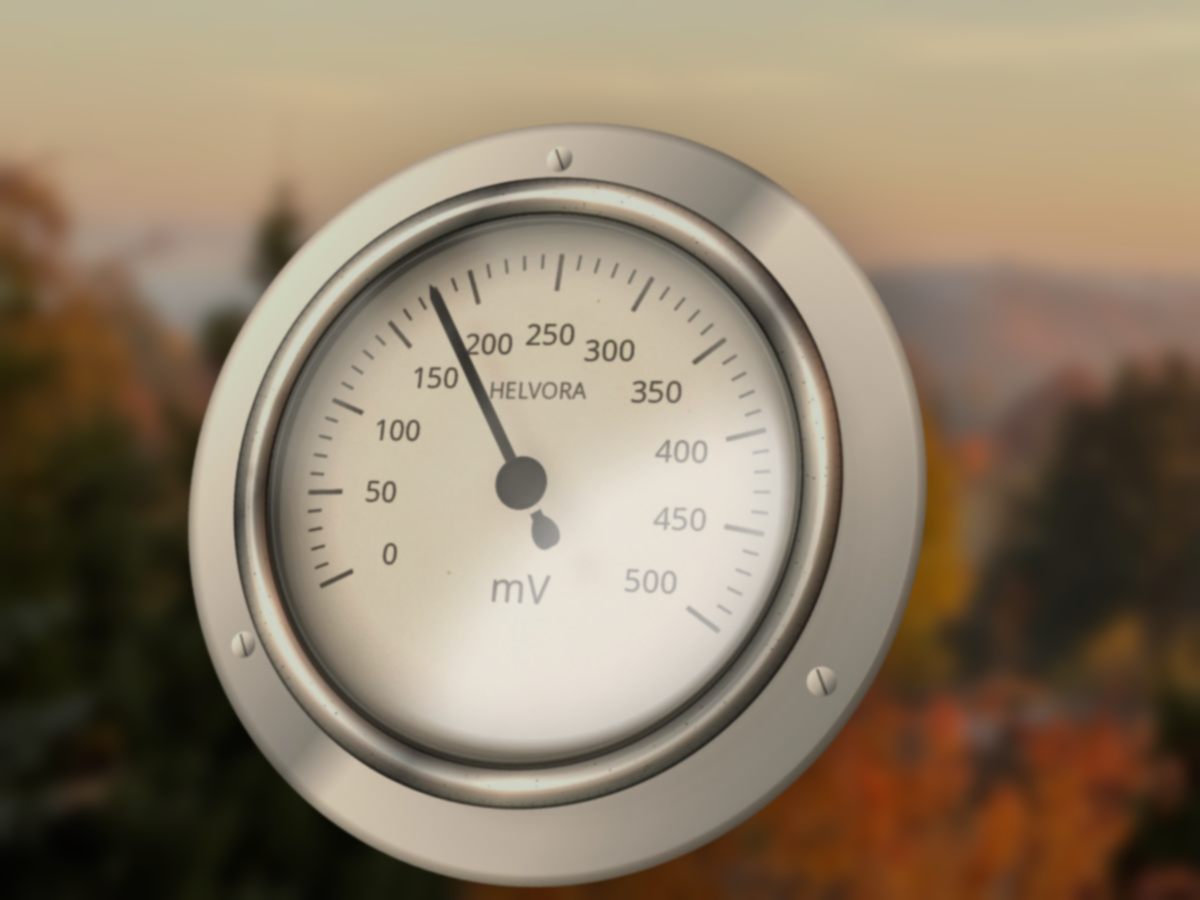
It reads 180,mV
